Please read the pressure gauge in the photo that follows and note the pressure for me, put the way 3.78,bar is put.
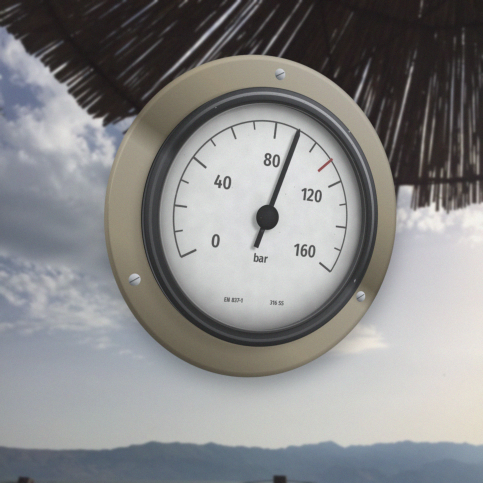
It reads 90,bar
